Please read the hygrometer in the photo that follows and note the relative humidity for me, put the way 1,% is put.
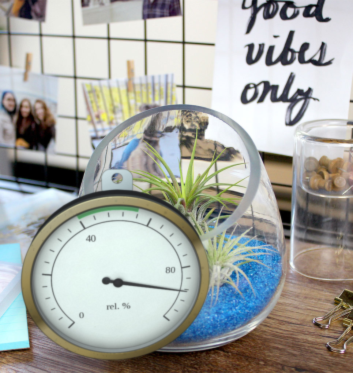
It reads 88,%
